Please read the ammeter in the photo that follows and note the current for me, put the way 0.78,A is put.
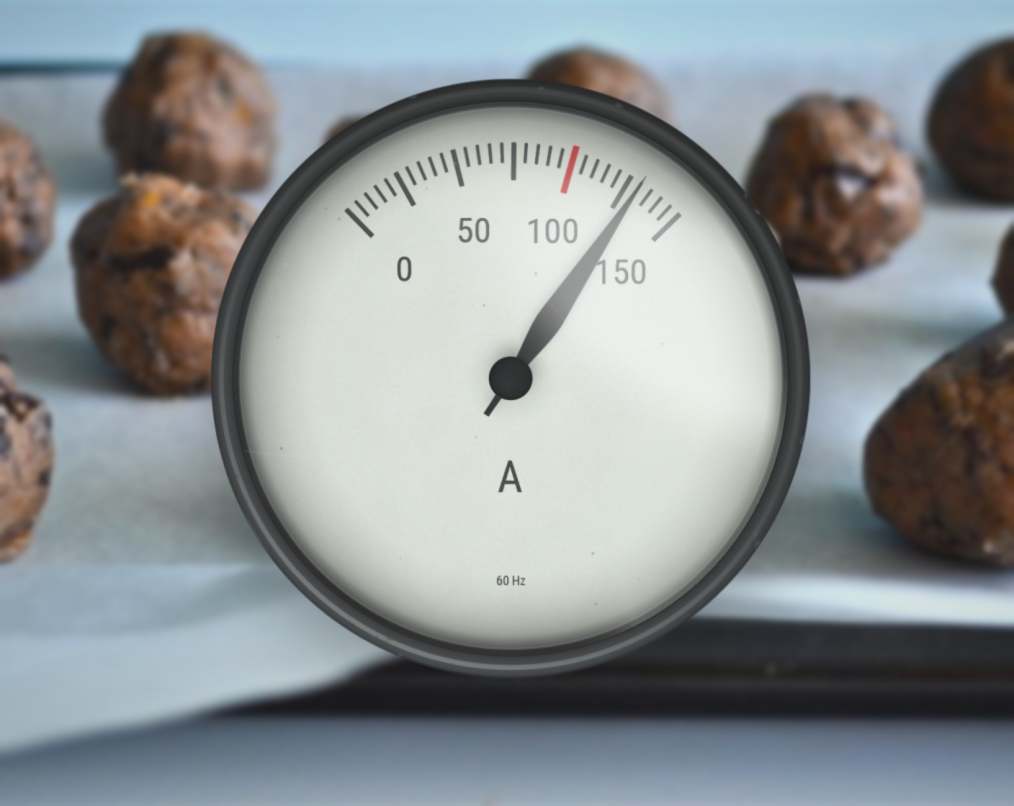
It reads 130,A
